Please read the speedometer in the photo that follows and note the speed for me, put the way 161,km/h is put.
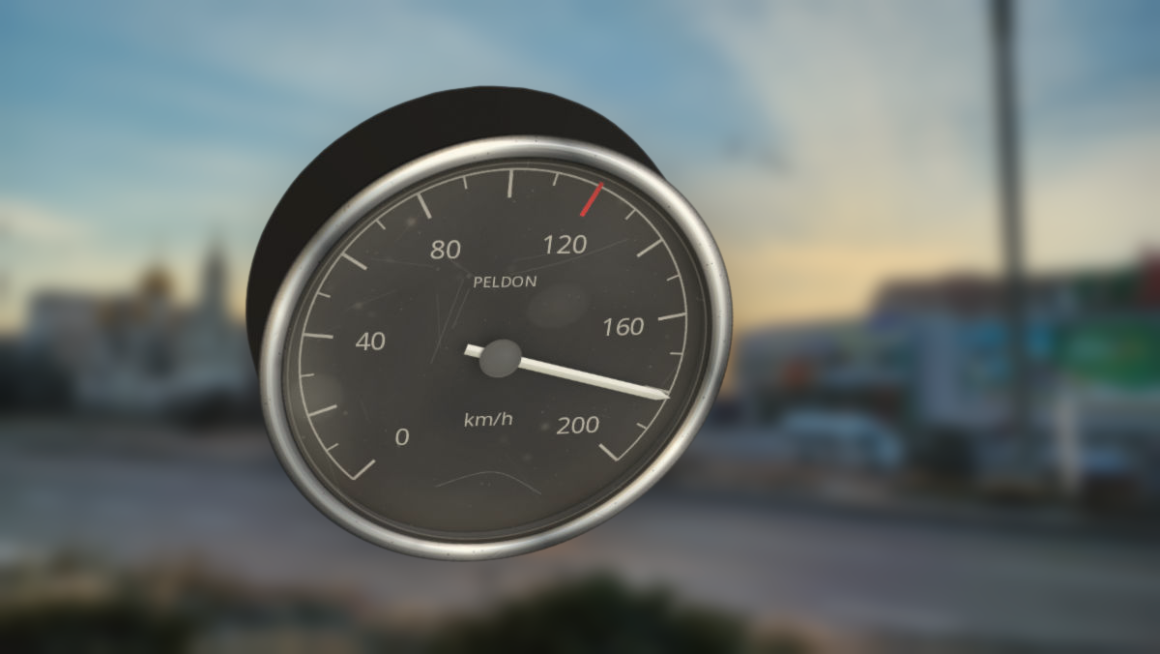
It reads 180,km/h
